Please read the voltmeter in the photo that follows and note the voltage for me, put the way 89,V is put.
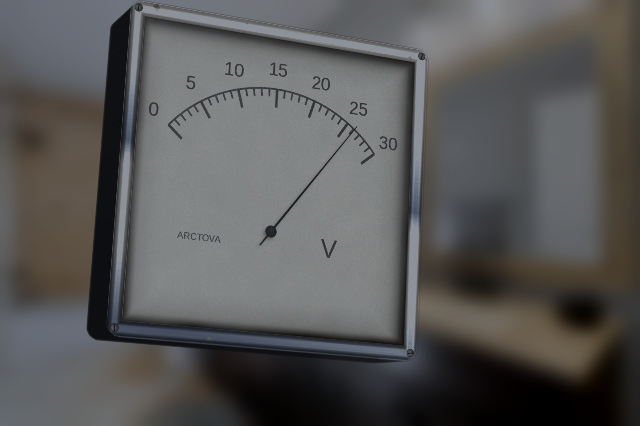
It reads 26,V
